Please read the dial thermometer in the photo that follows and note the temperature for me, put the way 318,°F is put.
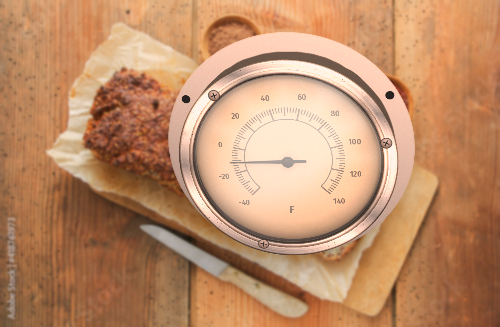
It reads -10,°F
